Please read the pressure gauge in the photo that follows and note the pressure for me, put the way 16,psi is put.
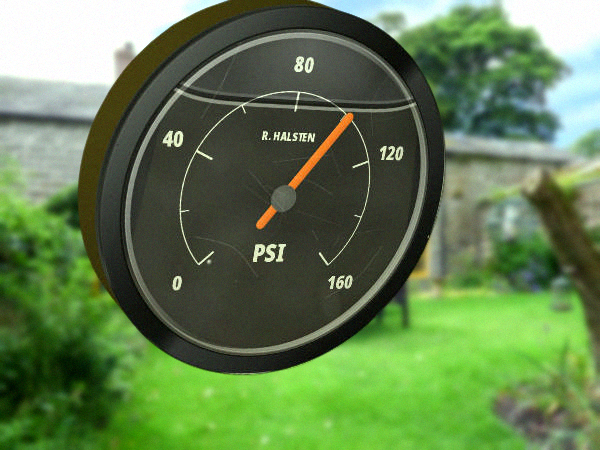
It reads 100,psi
